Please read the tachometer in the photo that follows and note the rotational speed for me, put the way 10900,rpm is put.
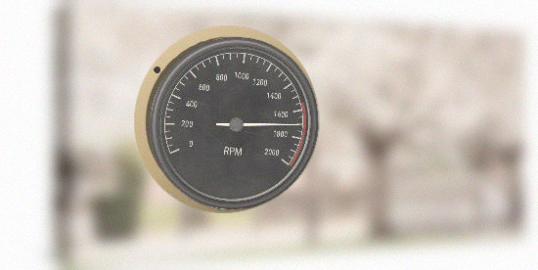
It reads 1700,rpm
